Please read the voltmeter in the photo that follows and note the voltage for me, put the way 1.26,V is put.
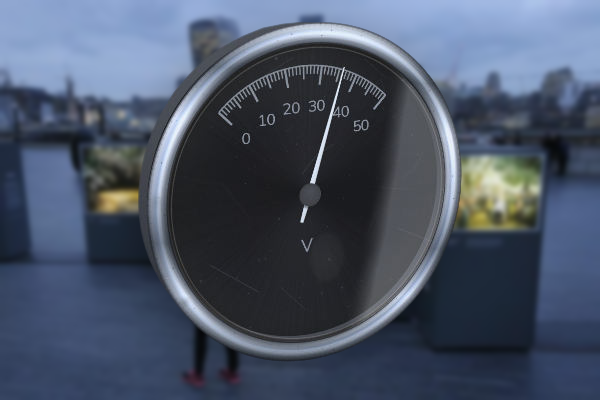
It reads 35,V
